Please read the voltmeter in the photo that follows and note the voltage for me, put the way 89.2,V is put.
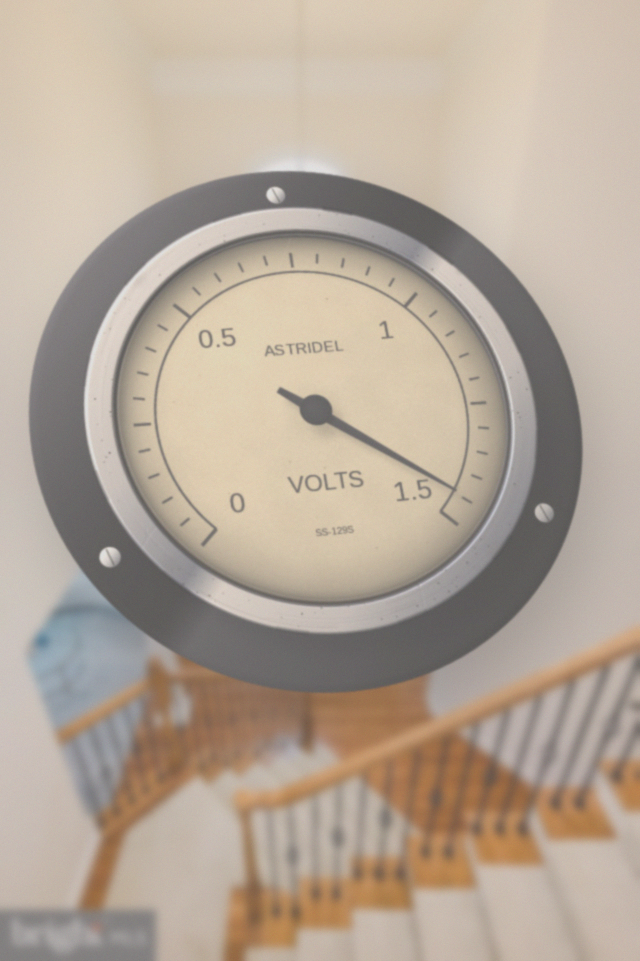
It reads 1.45,V
